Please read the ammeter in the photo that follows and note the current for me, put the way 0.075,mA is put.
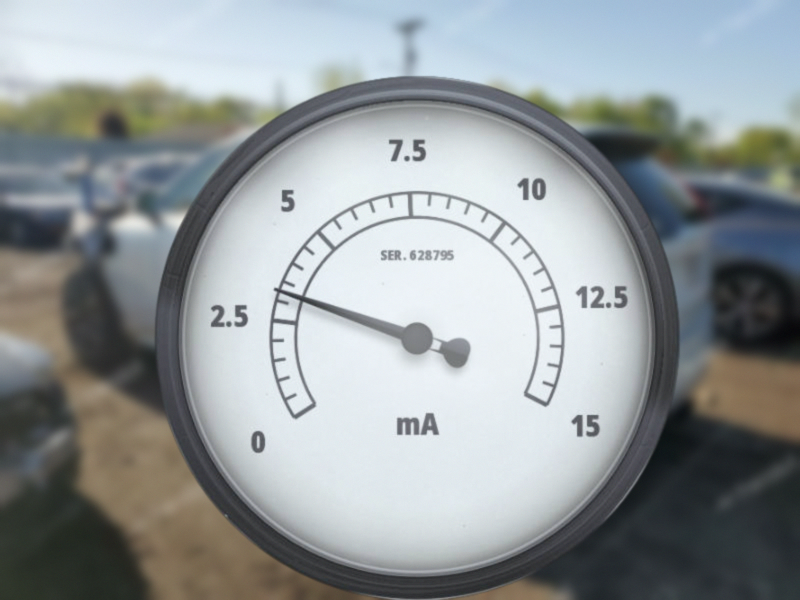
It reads 3.25,mA
